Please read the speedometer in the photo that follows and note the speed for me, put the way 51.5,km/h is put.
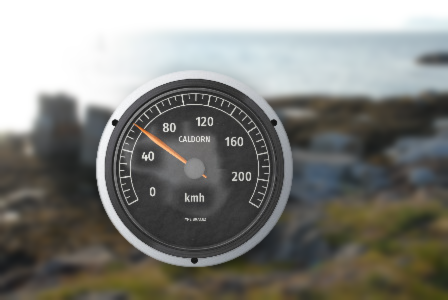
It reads 60,km/h
